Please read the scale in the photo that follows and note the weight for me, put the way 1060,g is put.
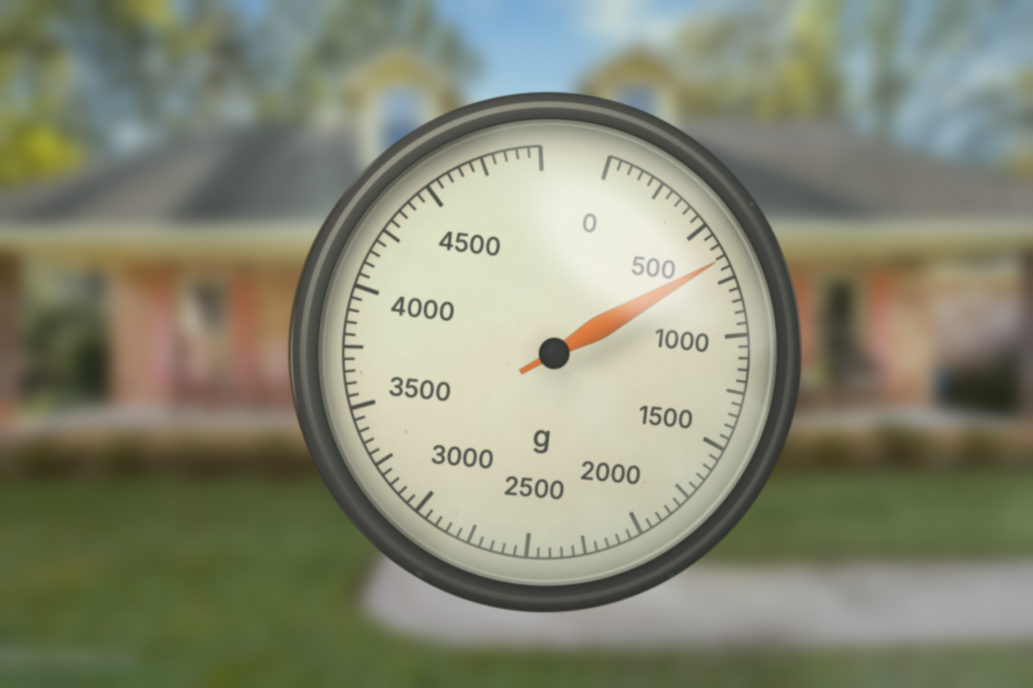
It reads 650,g
